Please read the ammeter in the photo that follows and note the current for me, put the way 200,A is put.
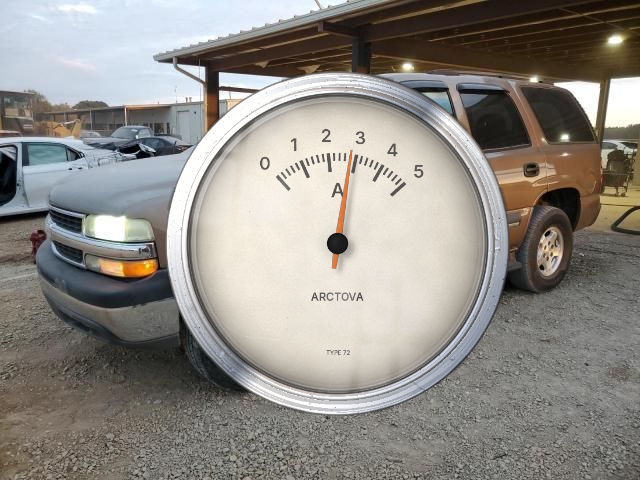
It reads 2.8,A
